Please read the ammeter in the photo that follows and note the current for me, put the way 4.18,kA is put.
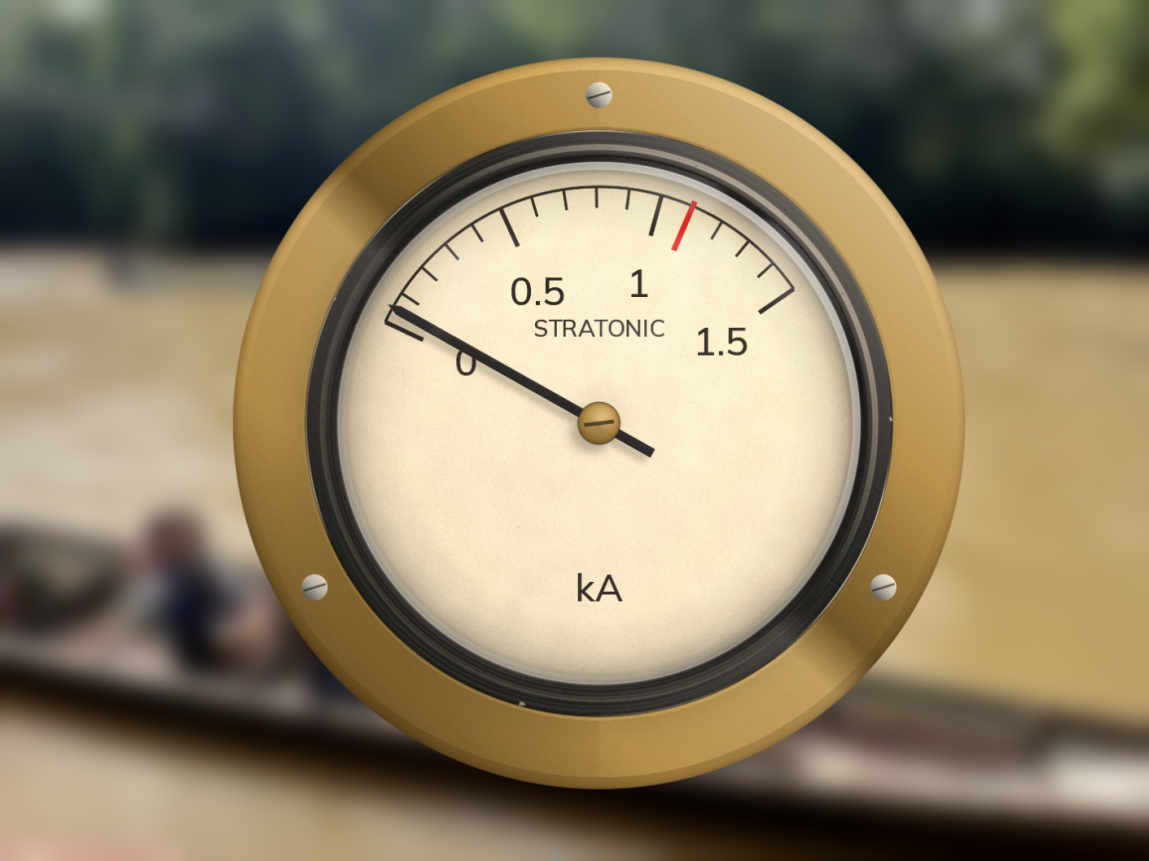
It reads 0.05,kA
